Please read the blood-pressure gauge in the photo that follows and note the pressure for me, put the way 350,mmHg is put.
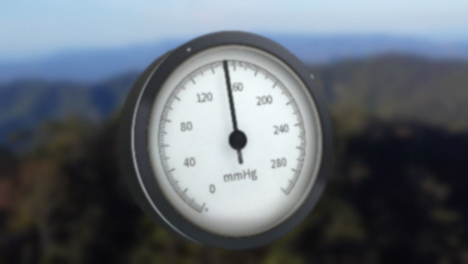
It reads 150,mmHg
